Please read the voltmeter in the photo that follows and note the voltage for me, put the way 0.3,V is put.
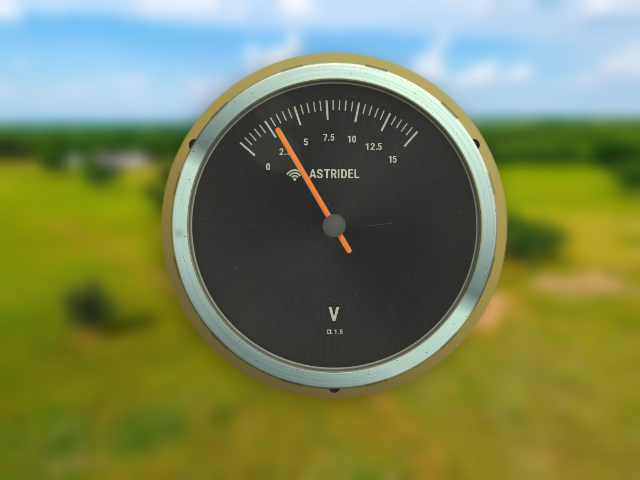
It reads 3,V
